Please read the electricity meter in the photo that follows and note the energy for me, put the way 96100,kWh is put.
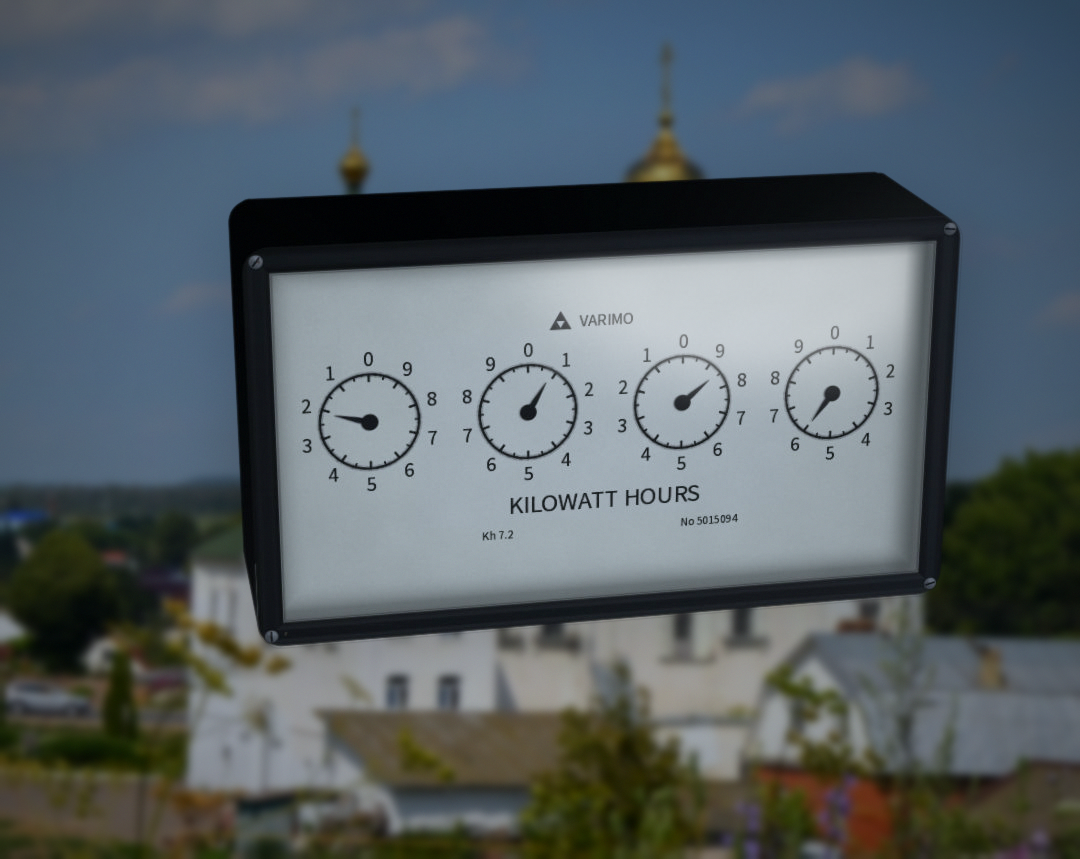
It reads 2086,kWh
